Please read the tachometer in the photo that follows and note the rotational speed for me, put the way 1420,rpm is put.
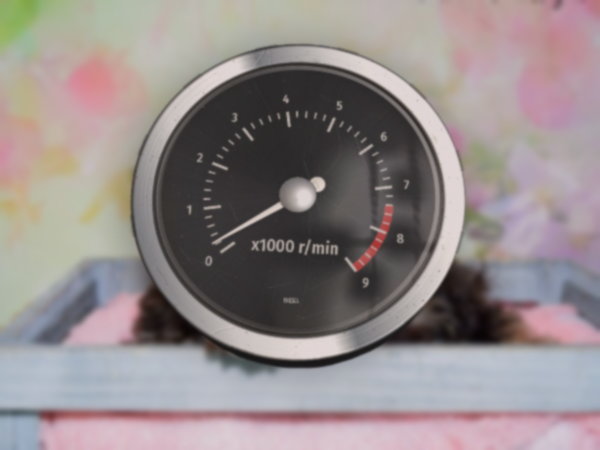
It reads 200,rpm
